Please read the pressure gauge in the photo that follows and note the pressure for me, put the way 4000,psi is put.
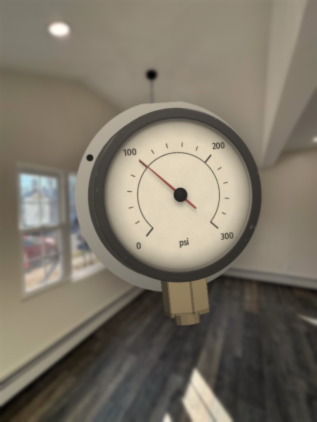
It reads 100,psi
